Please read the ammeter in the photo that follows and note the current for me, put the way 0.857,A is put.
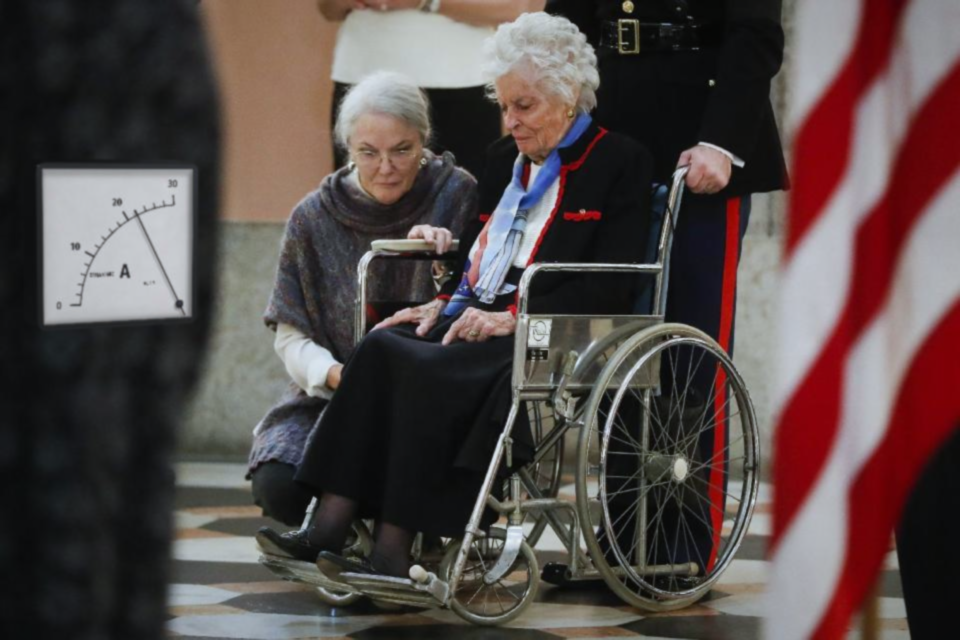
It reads 22,A
